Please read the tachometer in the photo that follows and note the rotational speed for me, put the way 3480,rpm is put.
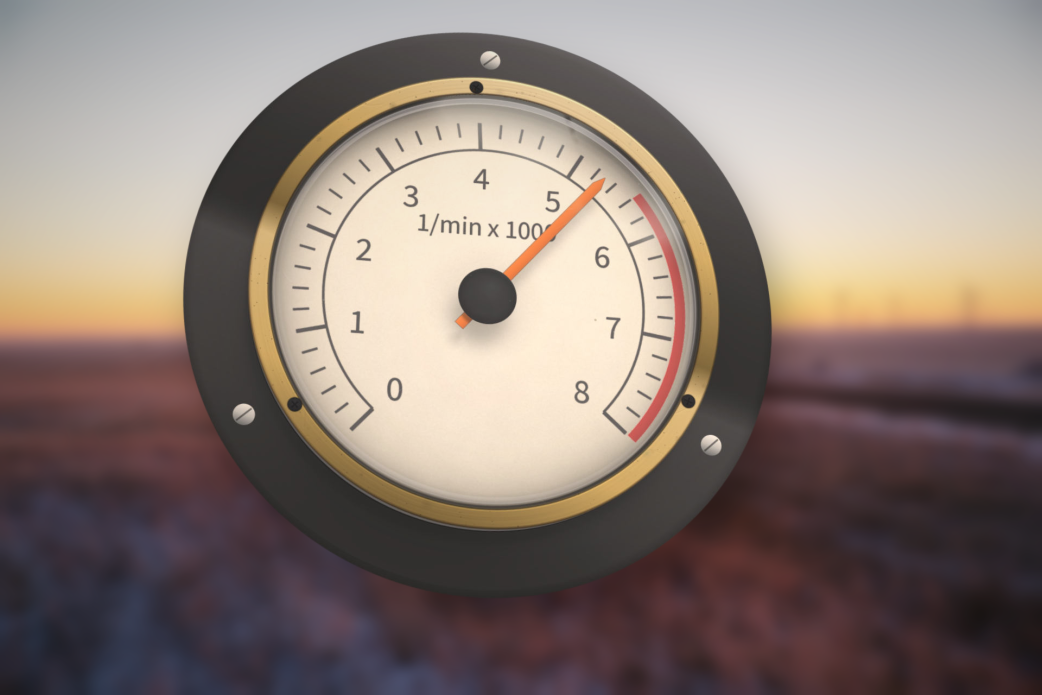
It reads 5300,rpm
